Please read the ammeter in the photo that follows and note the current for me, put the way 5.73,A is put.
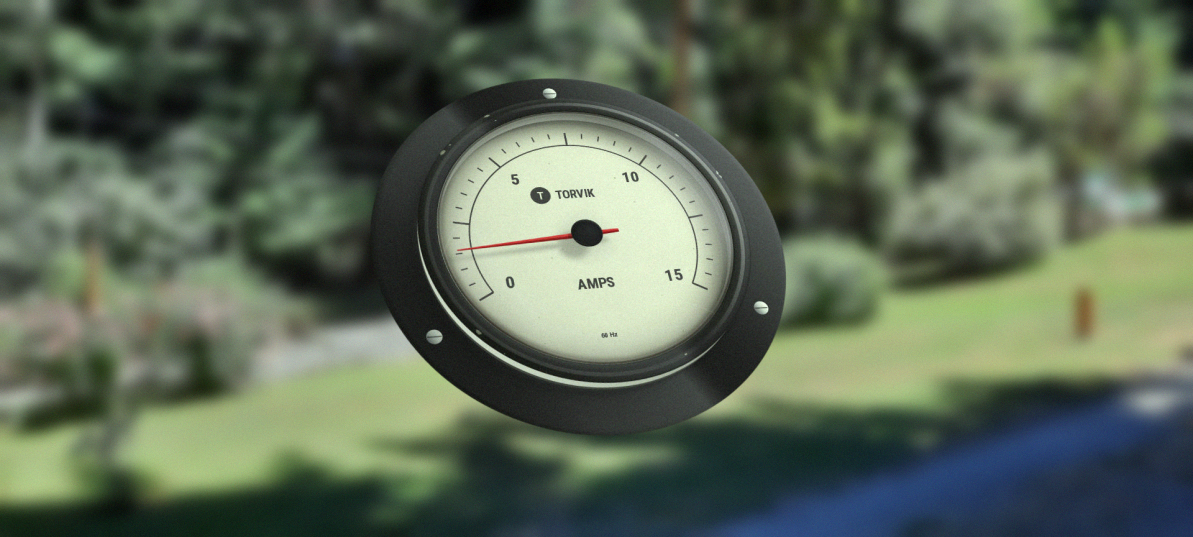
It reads 1.5,A
